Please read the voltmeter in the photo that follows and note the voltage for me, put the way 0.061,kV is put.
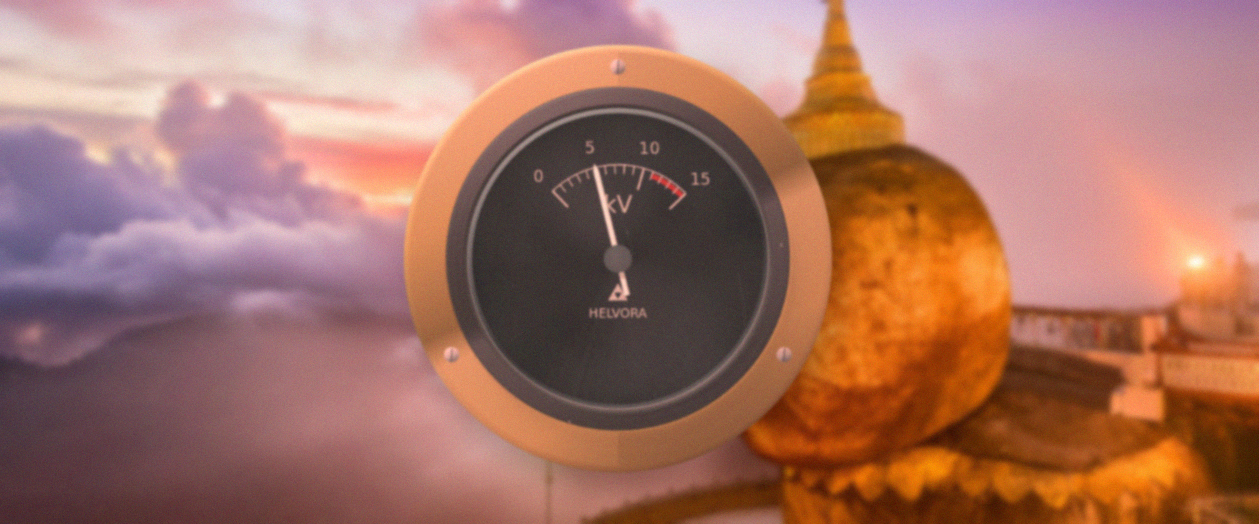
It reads 5,kV
